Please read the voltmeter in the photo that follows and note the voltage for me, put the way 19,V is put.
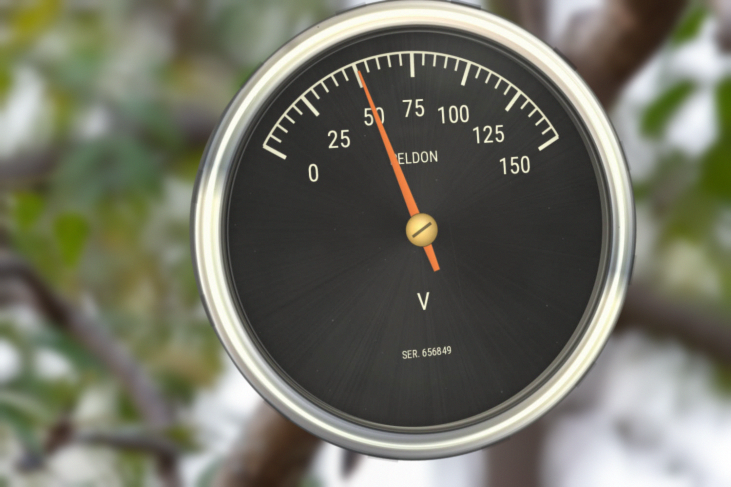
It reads 50,V
